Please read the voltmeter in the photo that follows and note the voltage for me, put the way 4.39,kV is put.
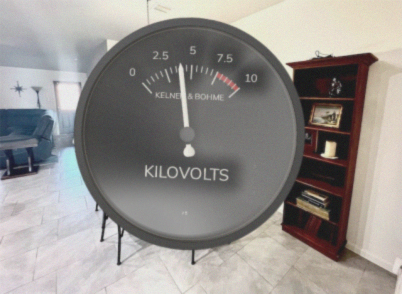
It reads 4,kV
